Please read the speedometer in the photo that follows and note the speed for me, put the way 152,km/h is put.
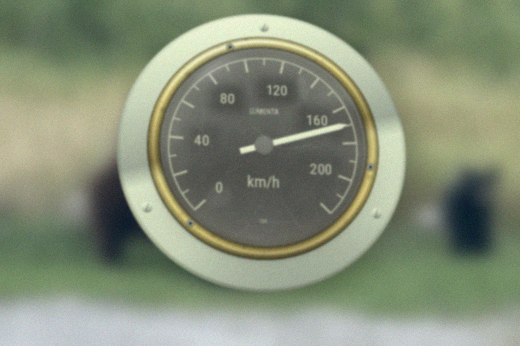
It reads 170,km/h
